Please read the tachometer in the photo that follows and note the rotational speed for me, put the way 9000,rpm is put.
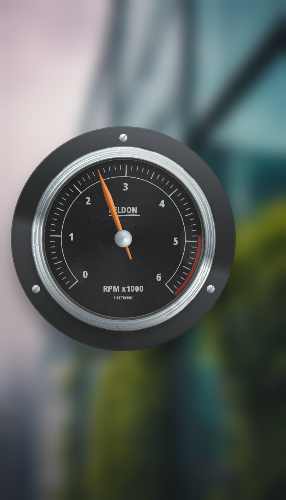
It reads 2500,rpm
